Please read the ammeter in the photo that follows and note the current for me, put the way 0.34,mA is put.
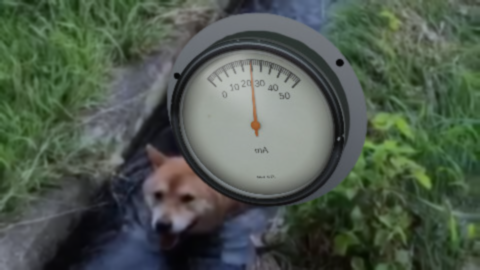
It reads 25,mA
